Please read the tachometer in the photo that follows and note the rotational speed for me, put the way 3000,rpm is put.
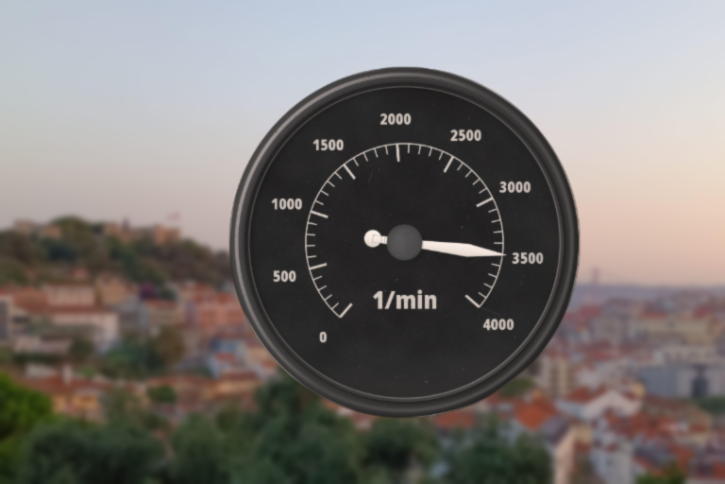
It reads 3500,rpm
